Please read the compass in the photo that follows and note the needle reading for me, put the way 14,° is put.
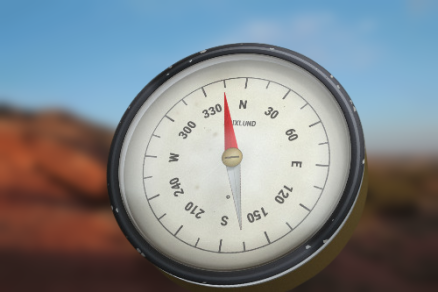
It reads 345,°
